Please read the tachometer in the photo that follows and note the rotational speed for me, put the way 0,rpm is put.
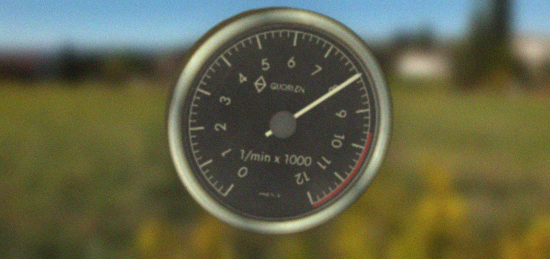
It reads 8000,rpm
